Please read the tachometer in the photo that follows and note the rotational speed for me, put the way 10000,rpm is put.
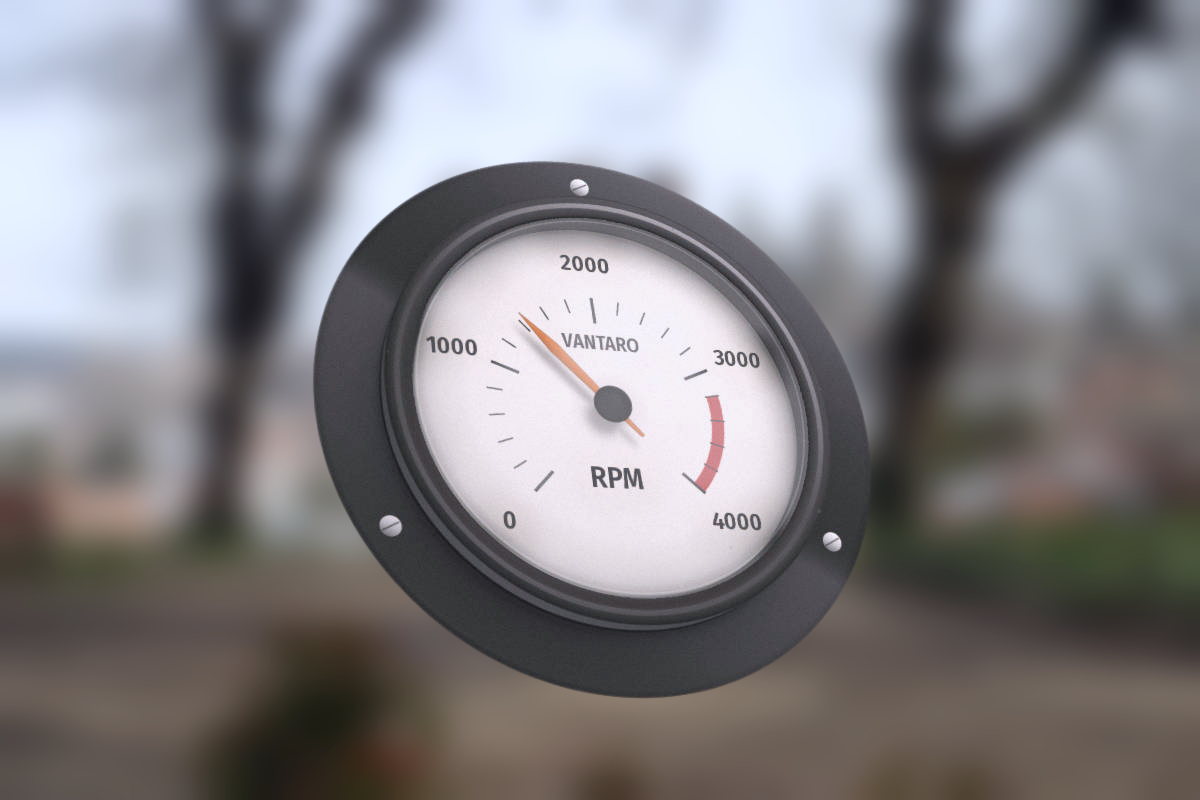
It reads 1400,rpm
